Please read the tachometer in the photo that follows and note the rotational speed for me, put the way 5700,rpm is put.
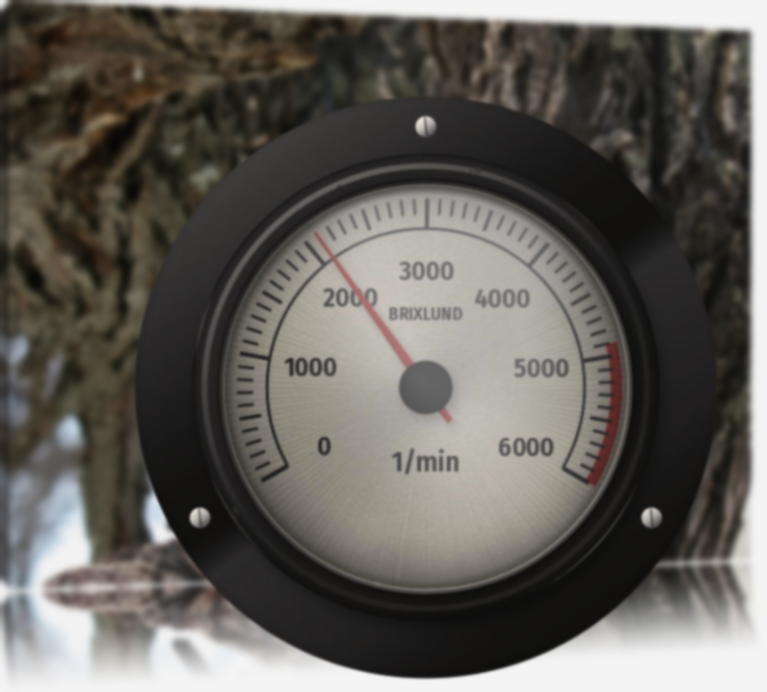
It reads 2100,rpm
